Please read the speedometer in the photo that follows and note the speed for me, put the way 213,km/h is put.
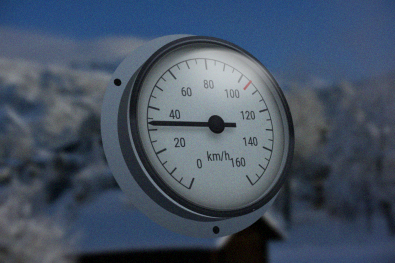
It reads 32.5,km/h
